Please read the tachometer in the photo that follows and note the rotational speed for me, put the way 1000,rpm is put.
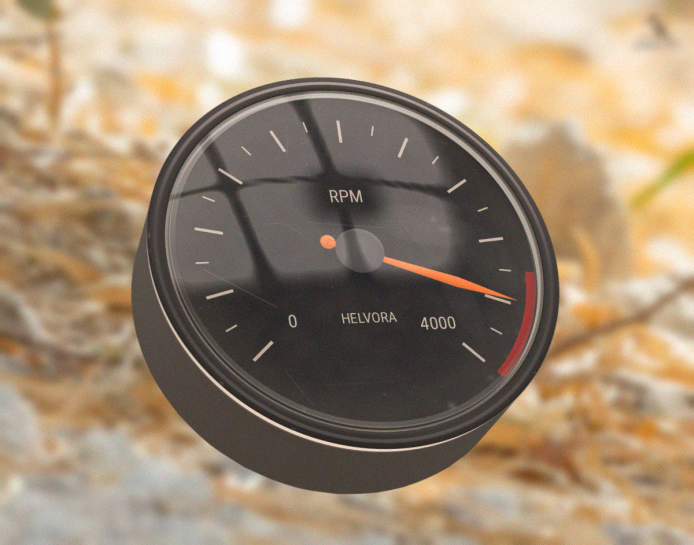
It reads 3600,rpm
